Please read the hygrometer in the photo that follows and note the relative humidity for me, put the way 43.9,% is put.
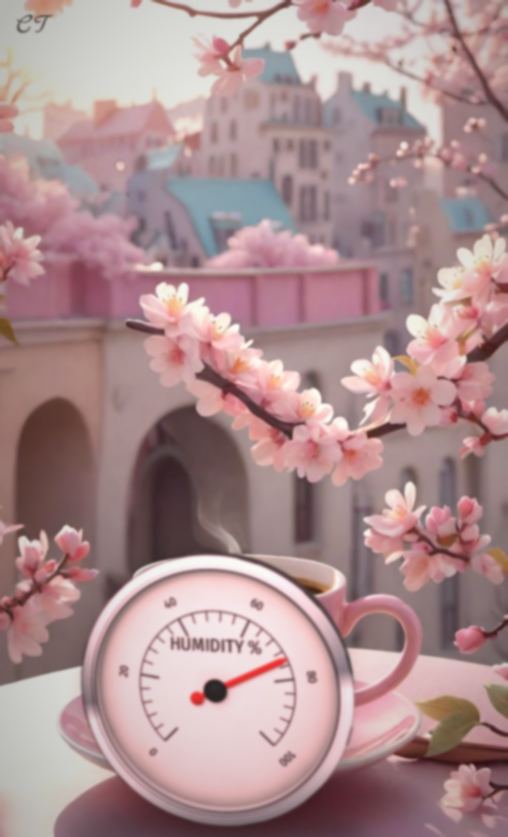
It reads 74,%
